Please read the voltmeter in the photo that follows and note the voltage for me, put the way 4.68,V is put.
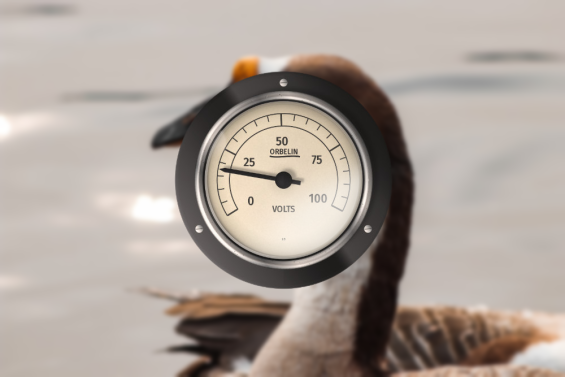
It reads 17.5,V
